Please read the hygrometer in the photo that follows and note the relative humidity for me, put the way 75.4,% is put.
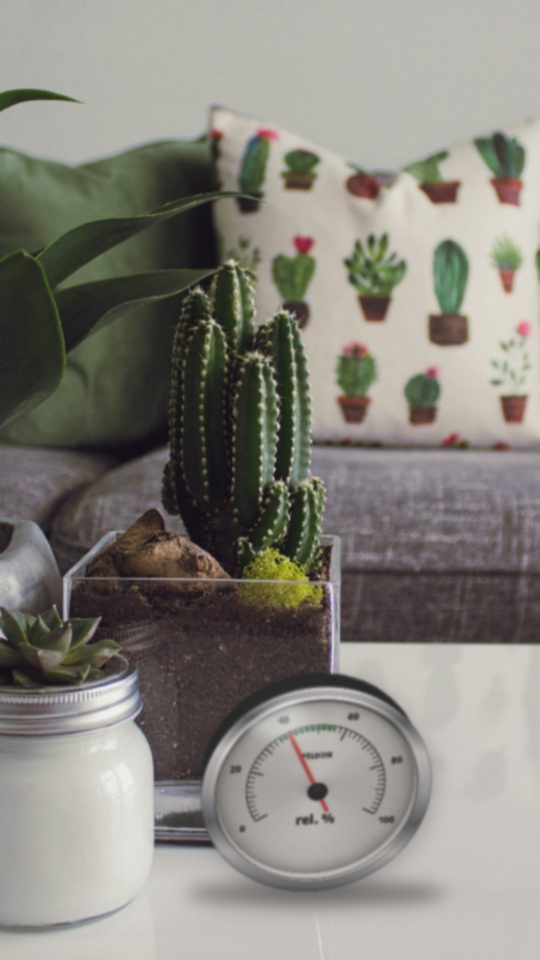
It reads 40,%
